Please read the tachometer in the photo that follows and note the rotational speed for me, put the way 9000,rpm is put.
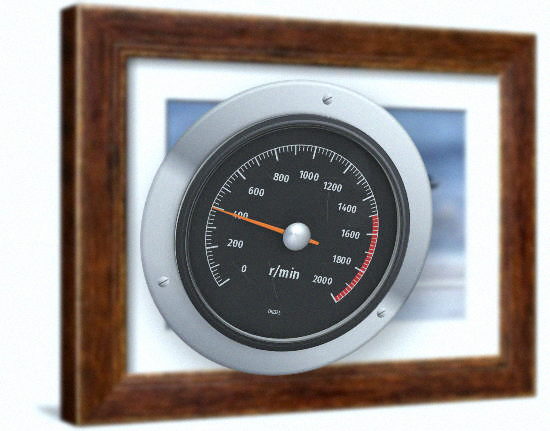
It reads 400,rpm
